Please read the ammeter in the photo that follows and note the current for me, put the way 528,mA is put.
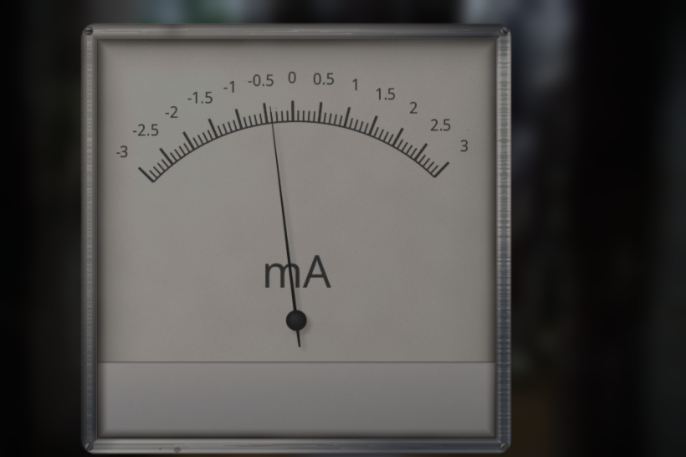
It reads -0.4,mA
